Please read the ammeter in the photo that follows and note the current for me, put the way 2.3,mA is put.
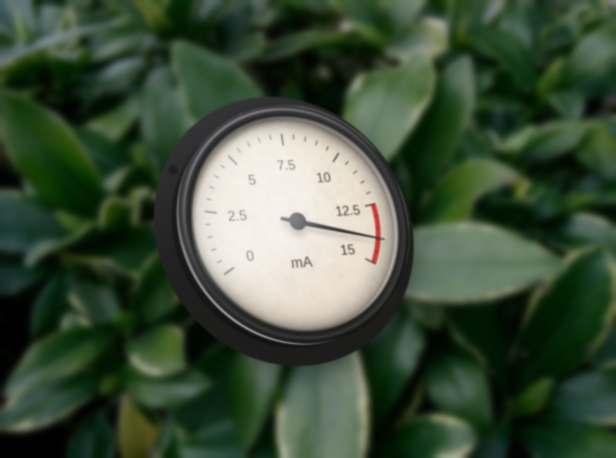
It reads 14,mA
